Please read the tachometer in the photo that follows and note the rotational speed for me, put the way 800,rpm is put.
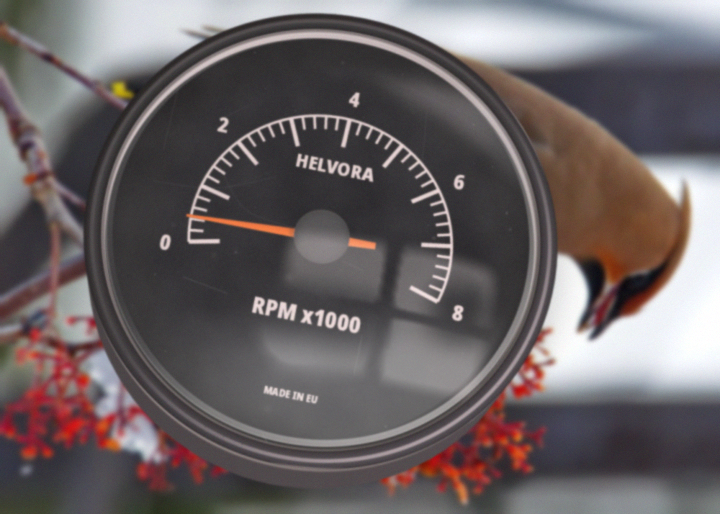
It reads 400,rpm
